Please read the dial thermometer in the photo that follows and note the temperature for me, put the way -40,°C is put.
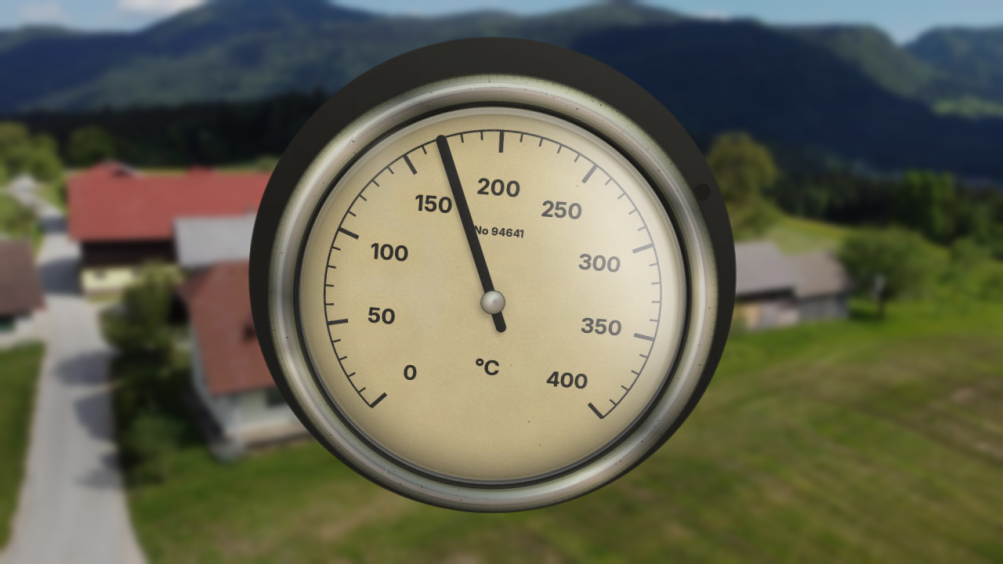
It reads 170,°C
